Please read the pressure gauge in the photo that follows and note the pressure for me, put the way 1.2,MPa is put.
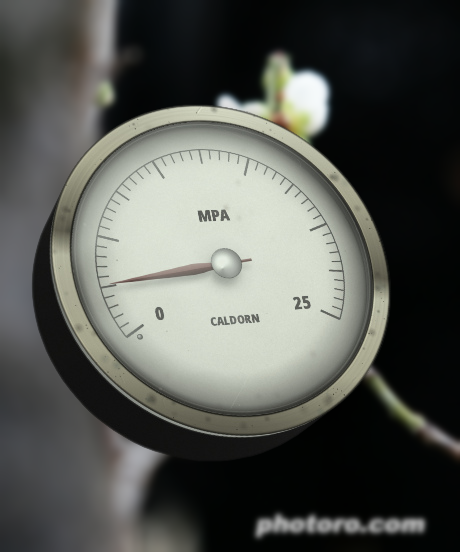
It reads 2.5,MPa
